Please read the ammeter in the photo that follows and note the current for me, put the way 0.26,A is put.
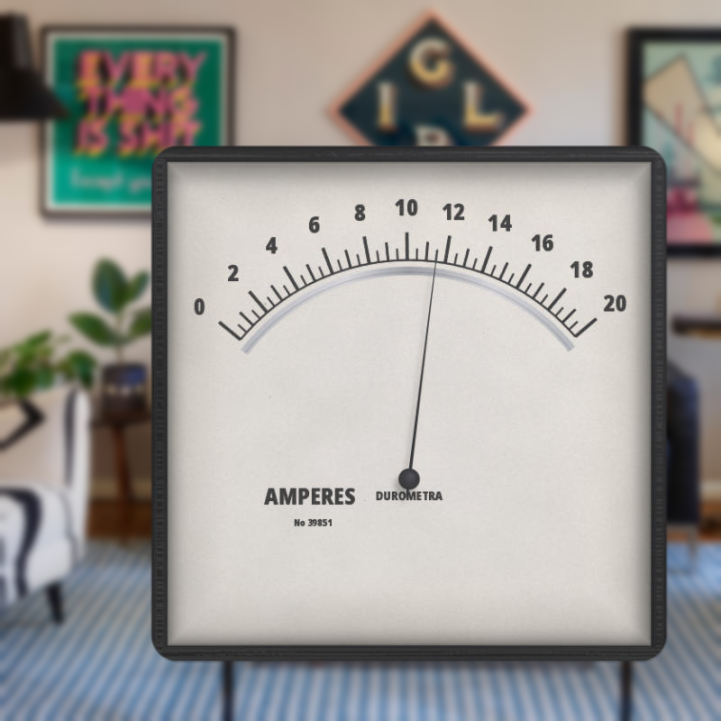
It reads 11.5,A
